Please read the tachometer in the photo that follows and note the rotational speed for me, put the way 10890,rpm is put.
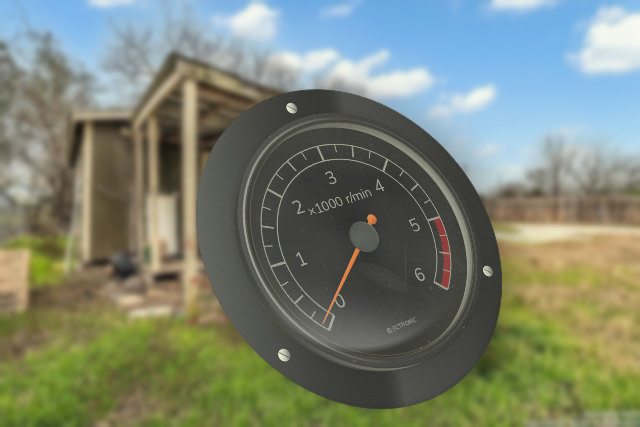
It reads 125,rpm
